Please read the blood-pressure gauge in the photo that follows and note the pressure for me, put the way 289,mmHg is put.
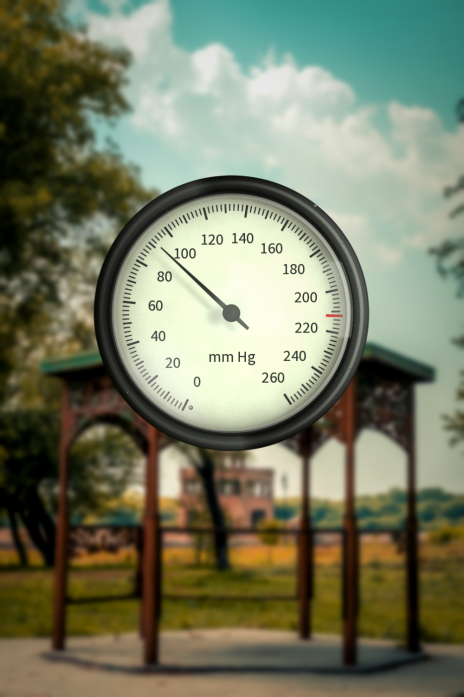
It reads 92,mmHg
